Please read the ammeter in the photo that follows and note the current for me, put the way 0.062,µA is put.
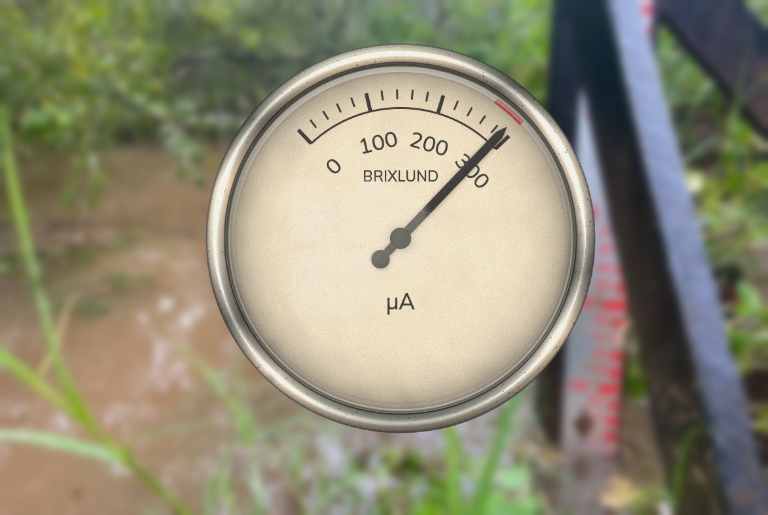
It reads 290,µA
